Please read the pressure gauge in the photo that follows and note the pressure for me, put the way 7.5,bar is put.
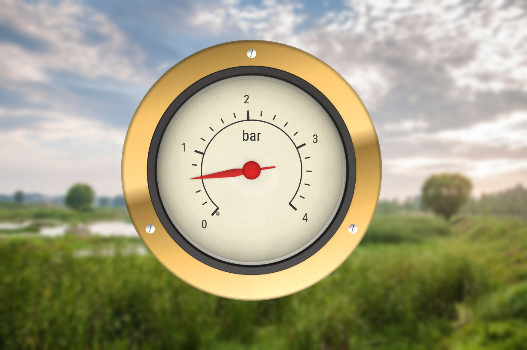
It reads 0.6,bar
